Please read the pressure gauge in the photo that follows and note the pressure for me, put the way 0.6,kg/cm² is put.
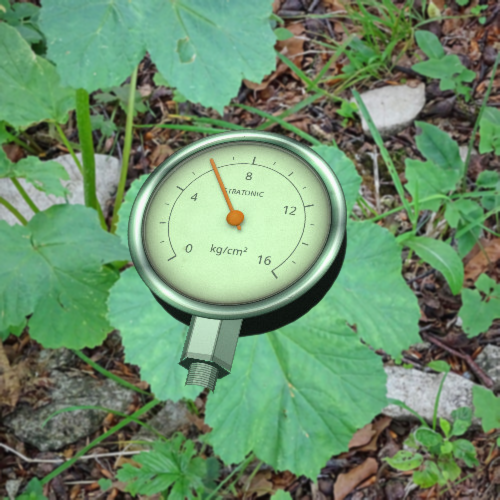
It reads 6,kg/cm²
